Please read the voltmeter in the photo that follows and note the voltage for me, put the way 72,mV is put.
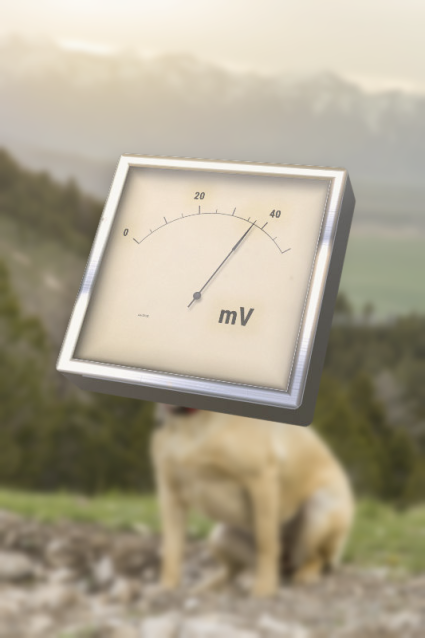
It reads 37.5,mV
